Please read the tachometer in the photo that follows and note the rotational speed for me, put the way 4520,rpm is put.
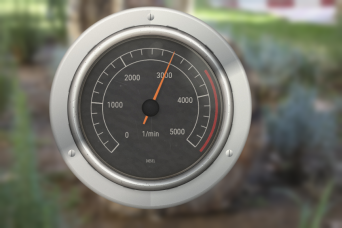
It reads 3000,rpm
